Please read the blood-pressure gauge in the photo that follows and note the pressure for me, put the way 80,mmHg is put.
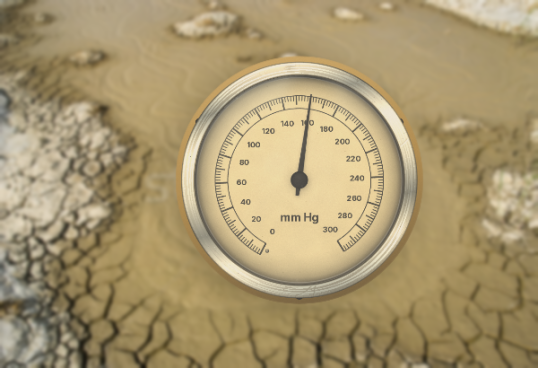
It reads 160,mmHg
